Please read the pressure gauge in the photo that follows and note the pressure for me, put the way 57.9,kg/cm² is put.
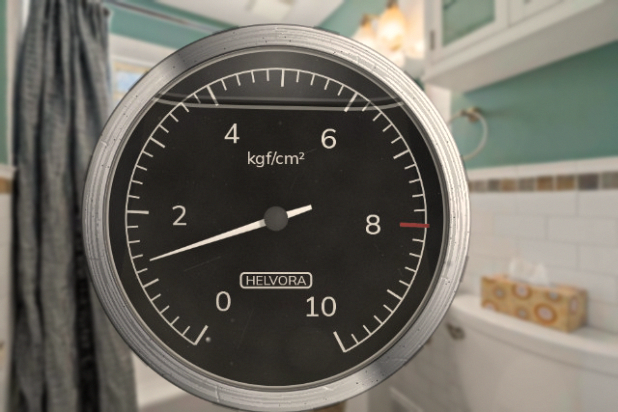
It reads 1.3,kg/cm²
